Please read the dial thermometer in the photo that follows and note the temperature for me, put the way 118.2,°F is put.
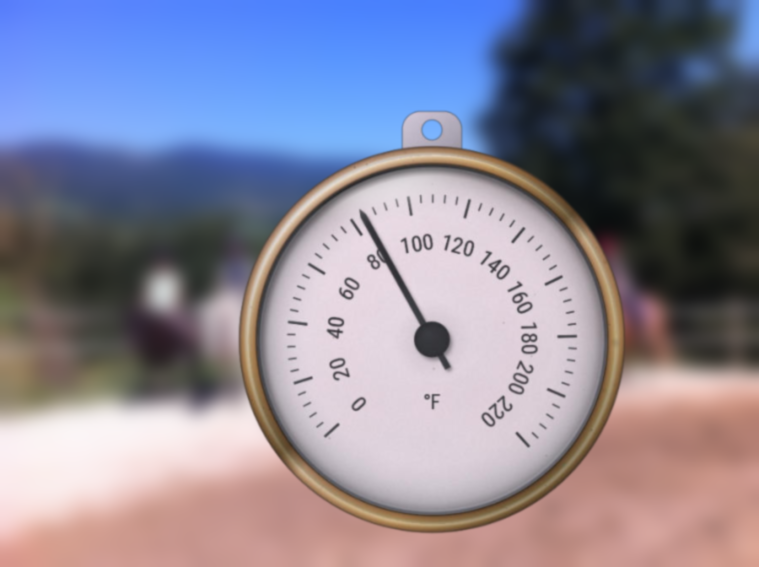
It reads 84,°F
